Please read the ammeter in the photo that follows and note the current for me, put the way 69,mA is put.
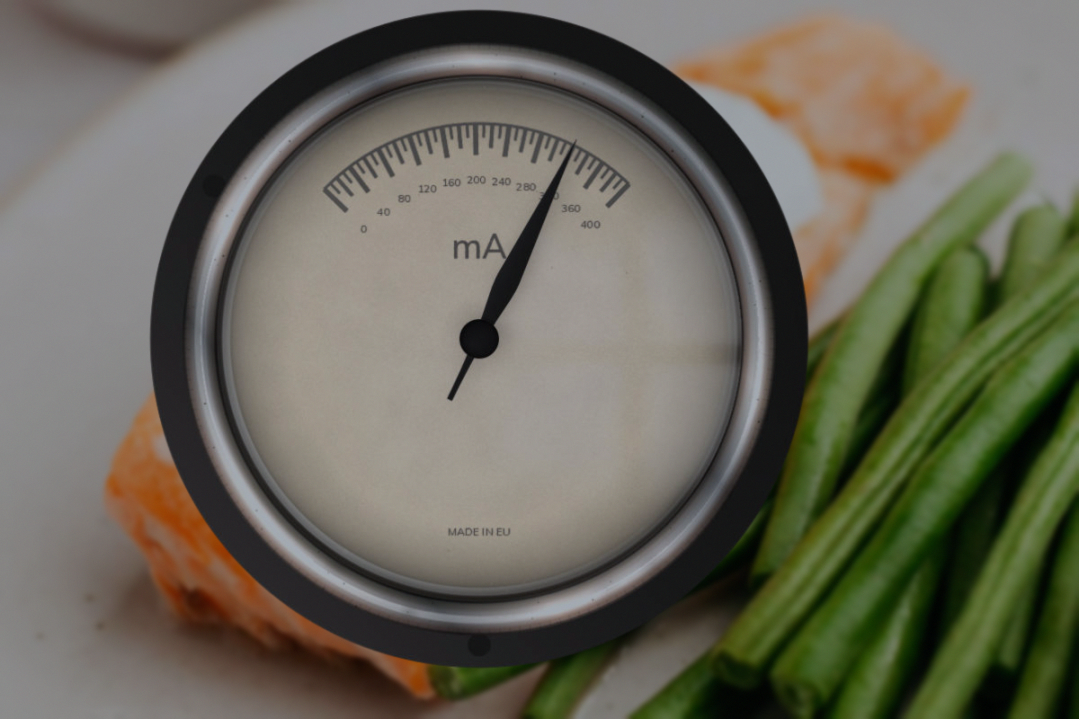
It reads 320,mA
